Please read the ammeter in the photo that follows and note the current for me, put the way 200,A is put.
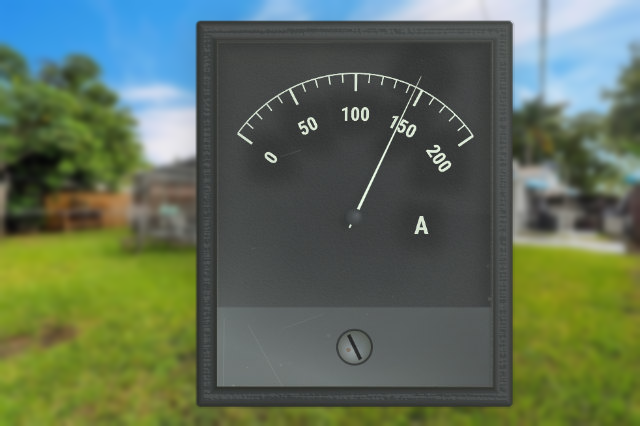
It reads 145,A
